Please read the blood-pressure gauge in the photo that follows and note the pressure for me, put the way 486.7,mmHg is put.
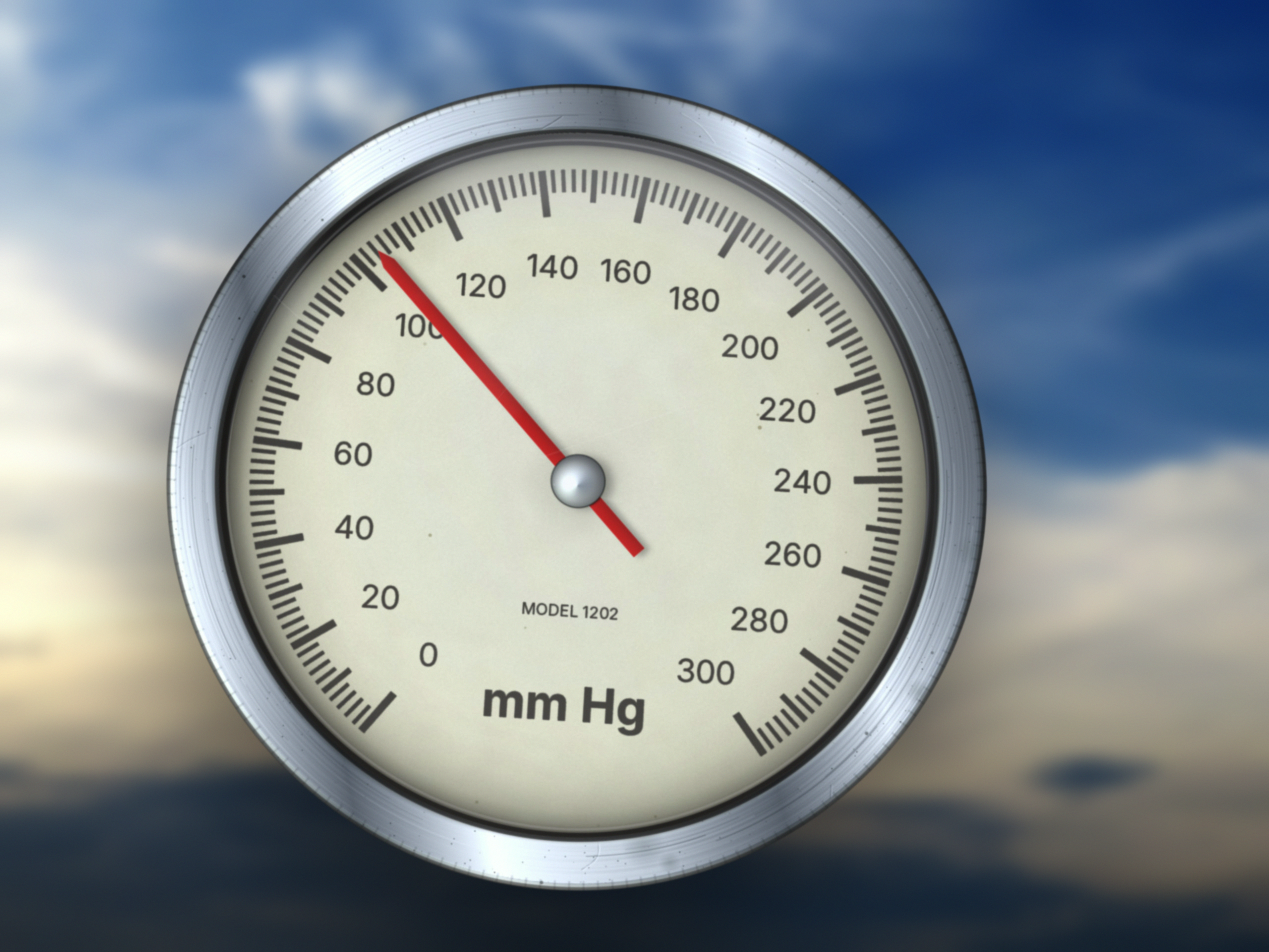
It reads 104,mmHg
